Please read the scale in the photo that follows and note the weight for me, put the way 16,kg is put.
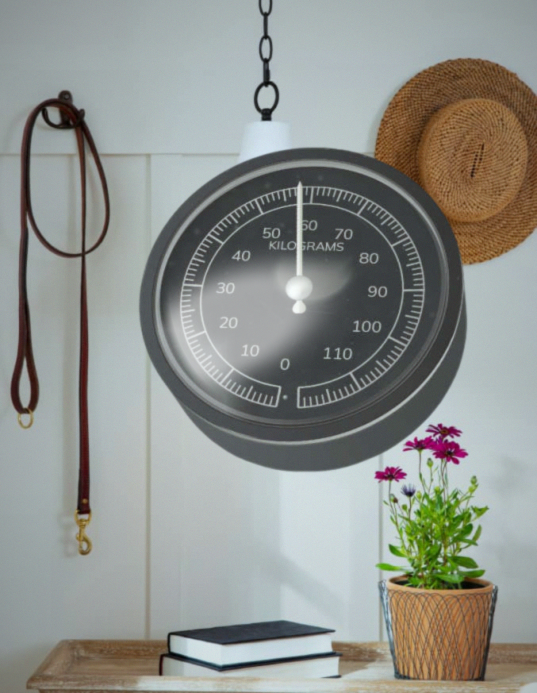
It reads 58,kg
